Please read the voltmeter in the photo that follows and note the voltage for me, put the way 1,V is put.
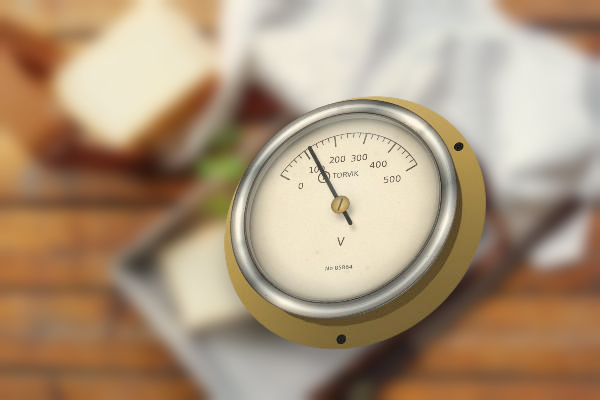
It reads 120,V
